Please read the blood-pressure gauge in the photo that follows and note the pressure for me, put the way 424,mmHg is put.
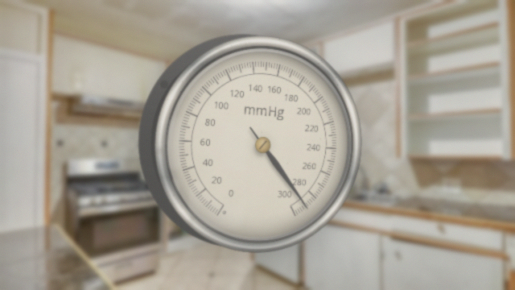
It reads 290,mmHg
